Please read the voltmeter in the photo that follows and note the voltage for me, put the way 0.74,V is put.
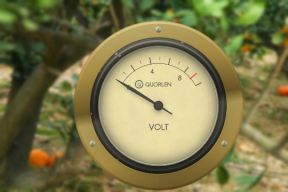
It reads 0,V
